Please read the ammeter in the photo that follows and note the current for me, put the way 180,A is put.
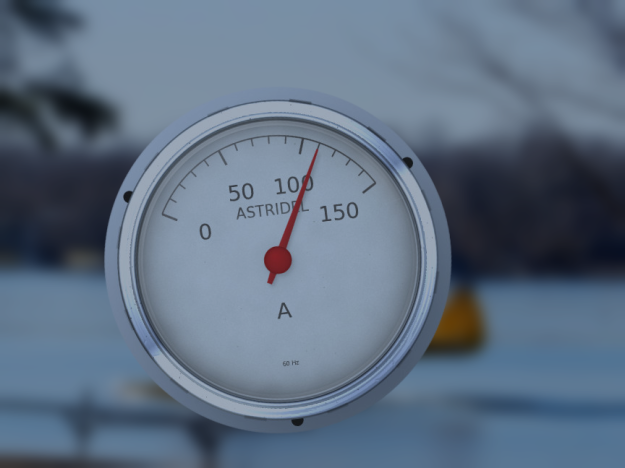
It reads 110,A
